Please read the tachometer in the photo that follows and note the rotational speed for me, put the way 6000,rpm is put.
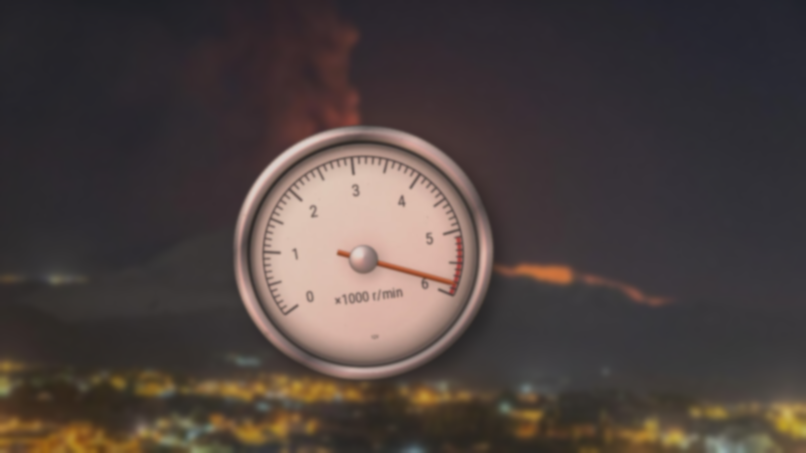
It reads 5800,rpm
